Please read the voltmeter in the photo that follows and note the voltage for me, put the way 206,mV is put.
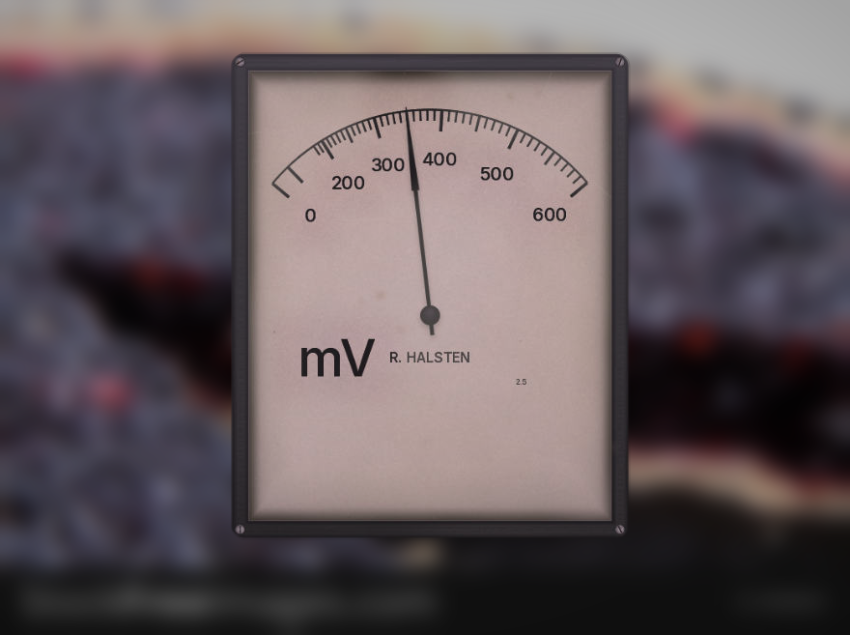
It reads 350,mV
